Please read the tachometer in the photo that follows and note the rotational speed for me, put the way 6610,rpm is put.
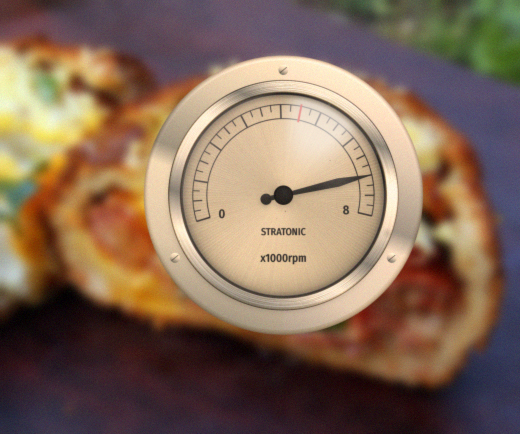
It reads 7000,rpm
